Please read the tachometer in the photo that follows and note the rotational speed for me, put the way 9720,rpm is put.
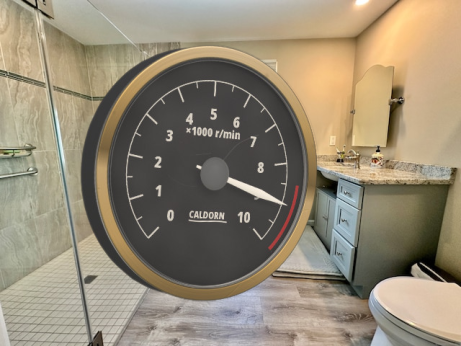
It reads 9000,rpm
